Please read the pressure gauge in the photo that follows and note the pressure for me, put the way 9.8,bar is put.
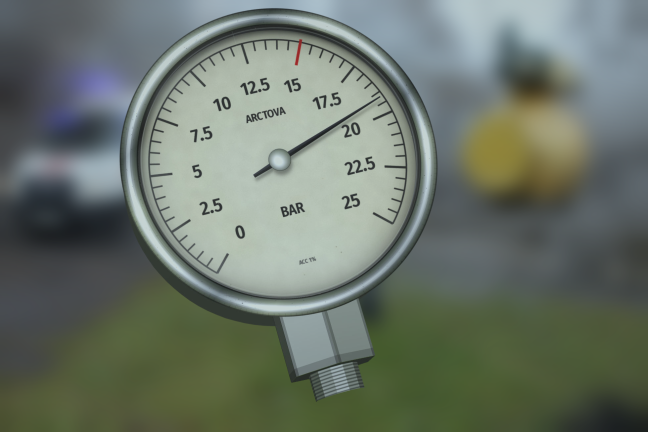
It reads 19.25,bar
